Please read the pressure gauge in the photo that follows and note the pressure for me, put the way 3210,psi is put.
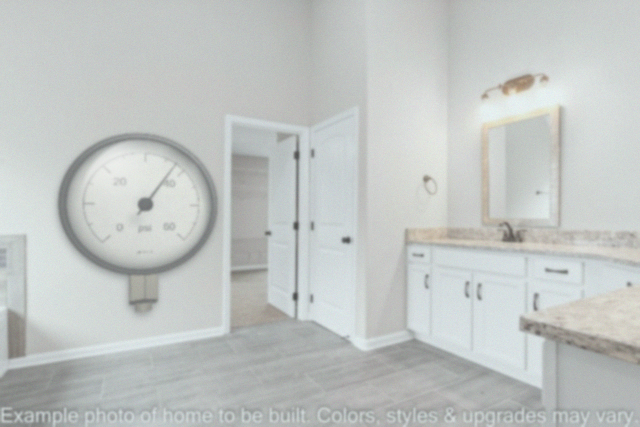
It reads 37.5,psi
